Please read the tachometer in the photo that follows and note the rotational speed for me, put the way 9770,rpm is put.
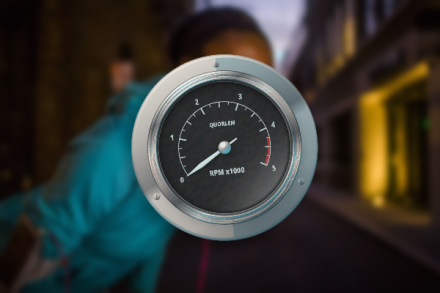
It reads 0,rpm
